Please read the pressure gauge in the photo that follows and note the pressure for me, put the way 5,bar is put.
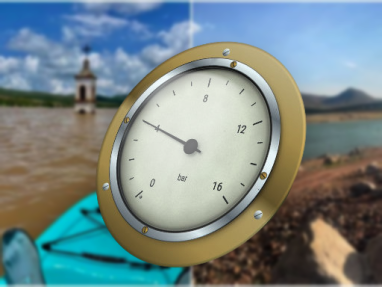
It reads 4,bar
